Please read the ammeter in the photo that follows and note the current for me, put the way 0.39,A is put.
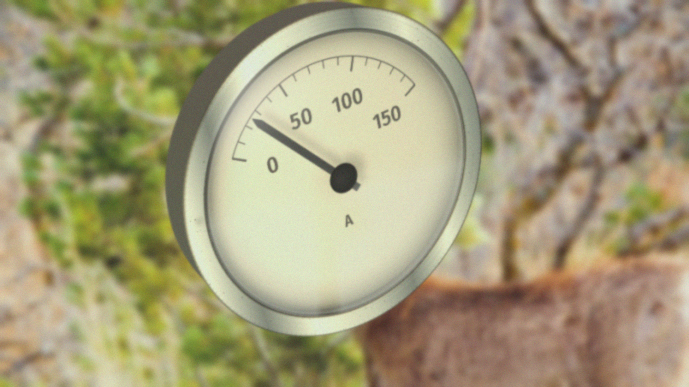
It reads 25,A
